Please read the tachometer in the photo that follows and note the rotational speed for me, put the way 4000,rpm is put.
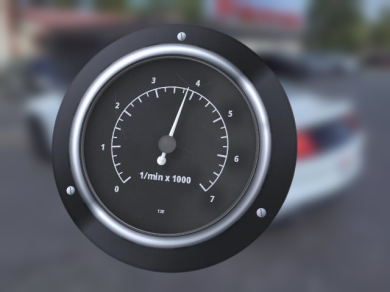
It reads 3875,rpm
